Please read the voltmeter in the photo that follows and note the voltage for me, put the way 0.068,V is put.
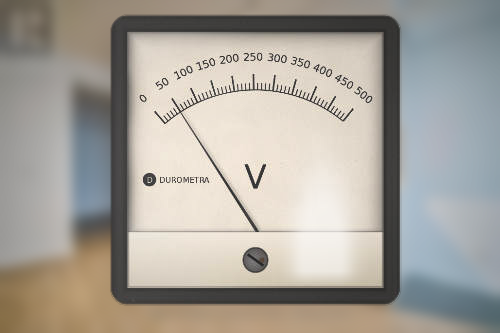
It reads 50,V
